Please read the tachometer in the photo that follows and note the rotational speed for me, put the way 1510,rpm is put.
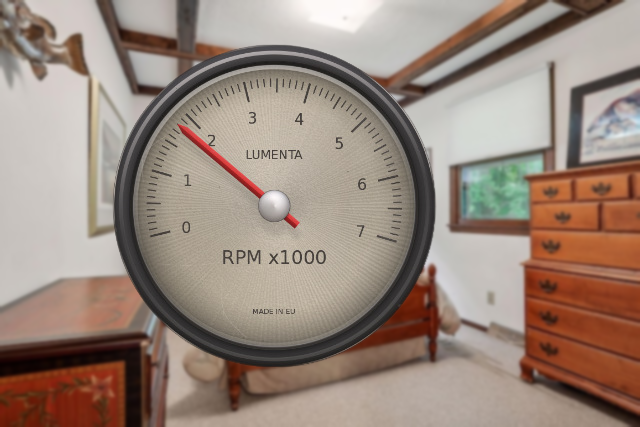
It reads 1800,rpm
